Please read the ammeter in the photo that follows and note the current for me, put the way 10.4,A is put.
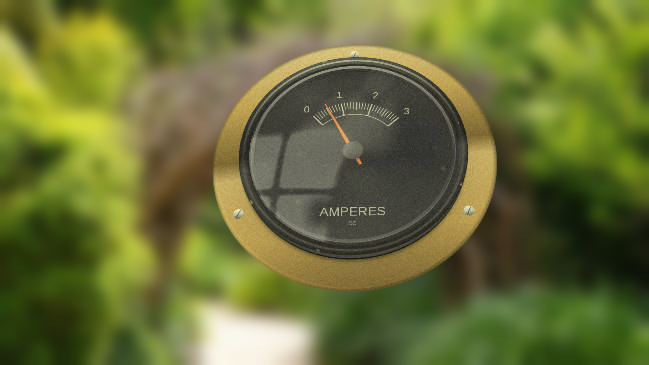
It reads 0.5,A
